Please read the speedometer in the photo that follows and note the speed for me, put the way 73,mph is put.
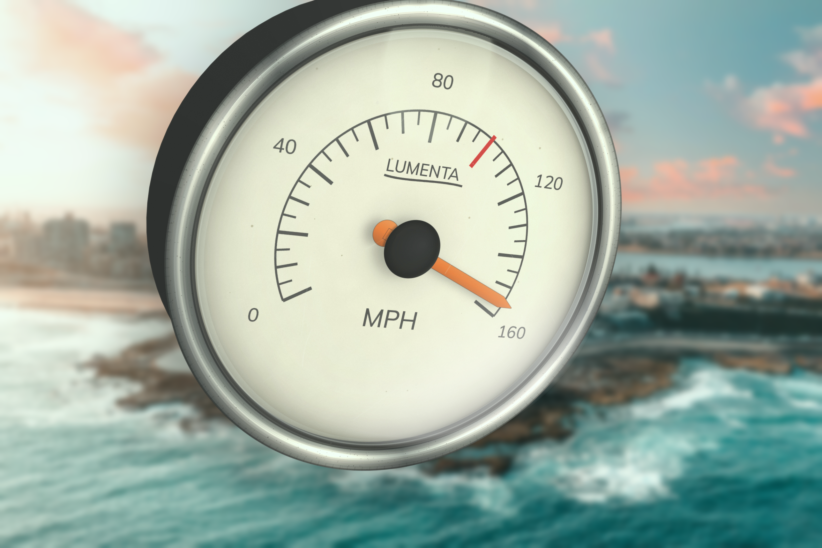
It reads 155,mph
